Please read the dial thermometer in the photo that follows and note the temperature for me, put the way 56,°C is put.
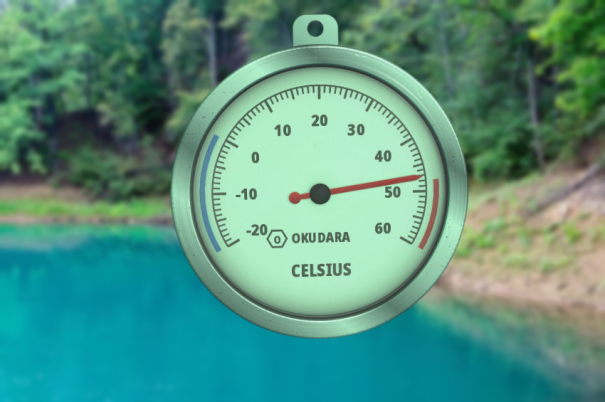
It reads 47,°C
